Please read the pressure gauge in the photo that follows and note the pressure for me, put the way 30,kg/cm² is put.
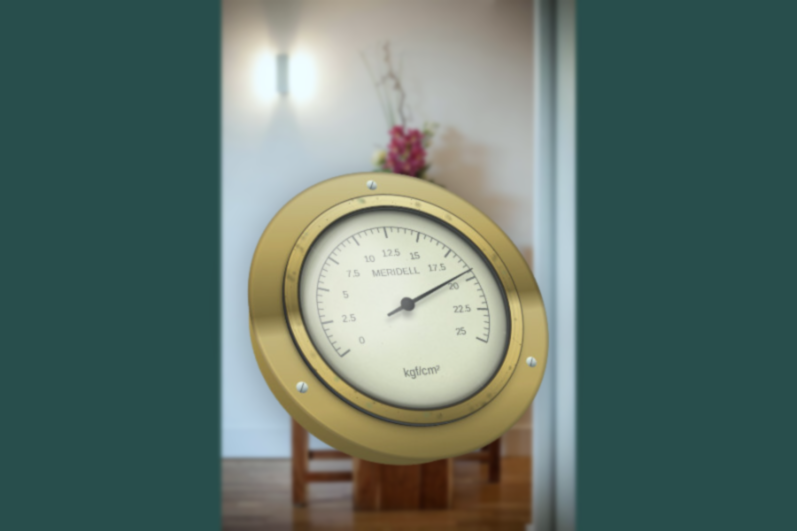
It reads 19.5,kg/cm²
